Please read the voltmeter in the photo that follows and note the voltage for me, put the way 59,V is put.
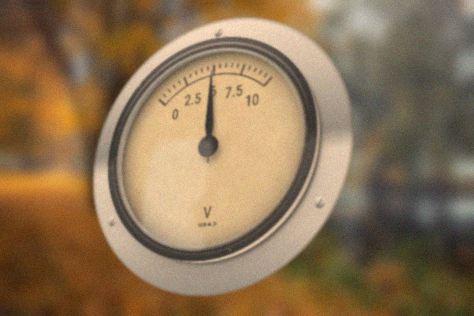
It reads 5,V
